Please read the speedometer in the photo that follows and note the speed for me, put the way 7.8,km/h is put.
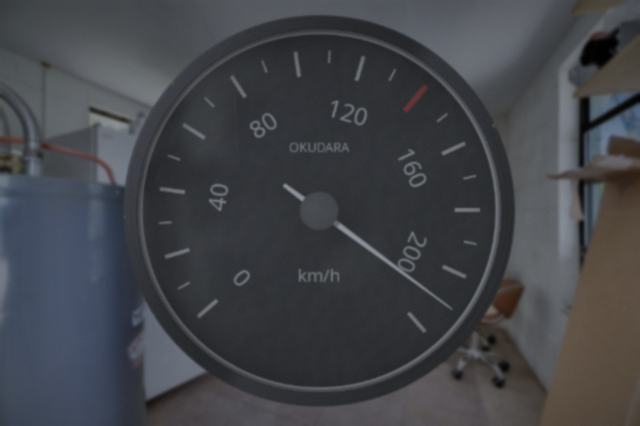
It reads 210,km/h
